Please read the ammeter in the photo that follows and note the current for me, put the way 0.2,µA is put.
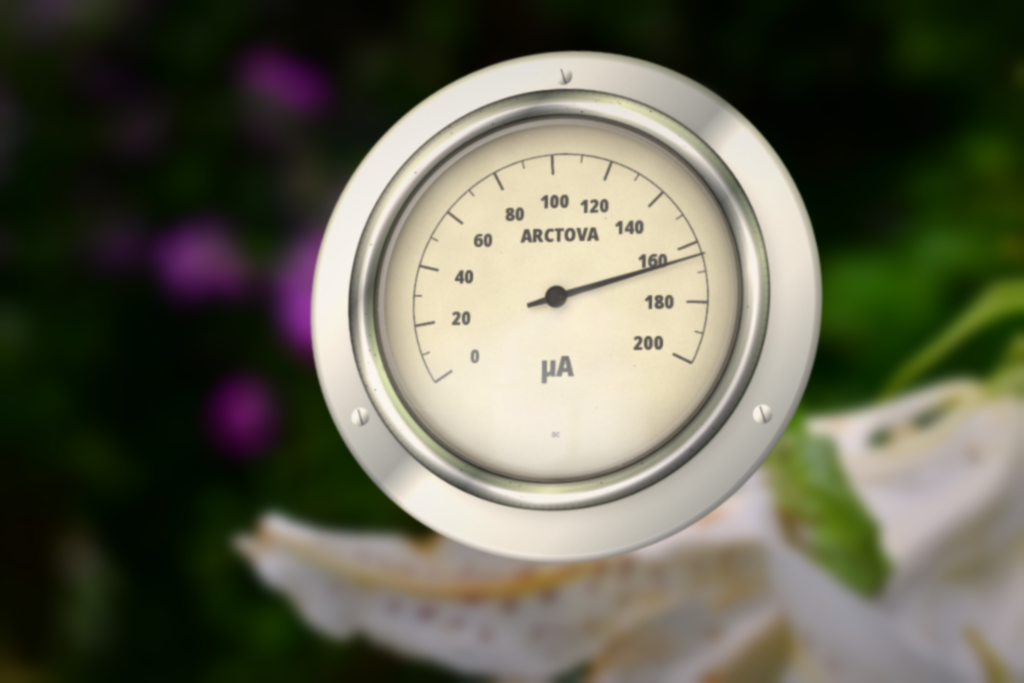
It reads 165,µA
